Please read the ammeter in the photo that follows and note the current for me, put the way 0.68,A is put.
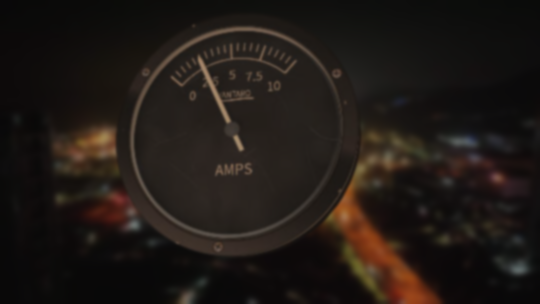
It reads 2.5,A
